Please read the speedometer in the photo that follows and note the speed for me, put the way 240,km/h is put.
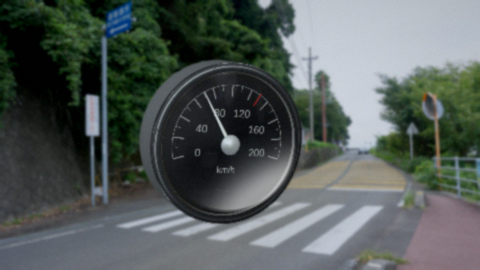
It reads 70,km/h
